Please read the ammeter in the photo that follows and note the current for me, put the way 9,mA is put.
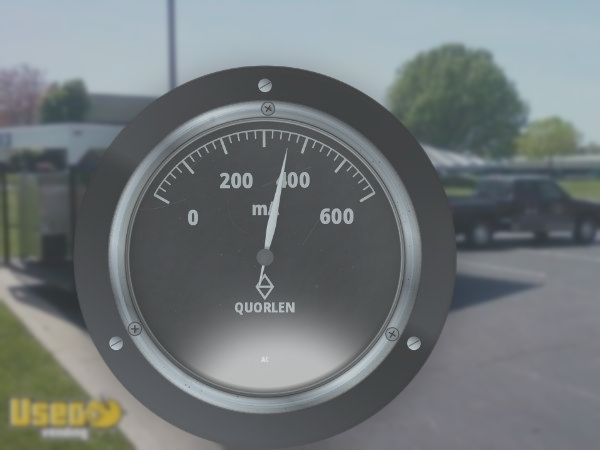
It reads 360,mA
